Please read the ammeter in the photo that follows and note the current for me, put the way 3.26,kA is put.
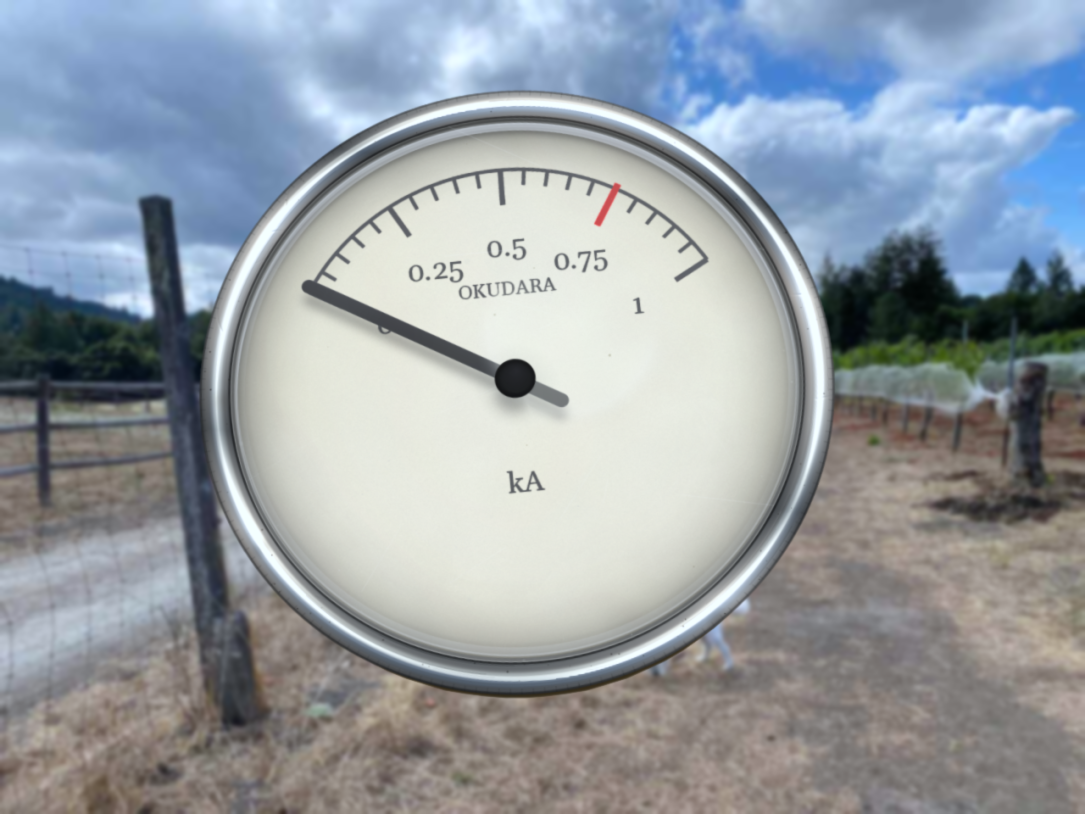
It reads 0,kA
